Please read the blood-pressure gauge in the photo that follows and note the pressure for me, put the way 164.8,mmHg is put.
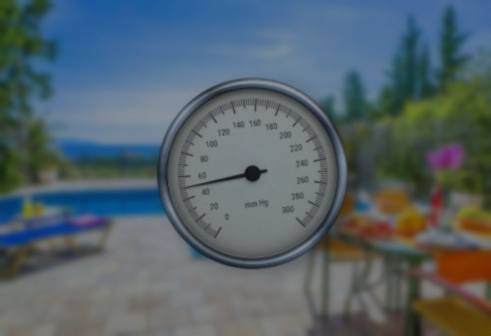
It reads 50,mmHg
